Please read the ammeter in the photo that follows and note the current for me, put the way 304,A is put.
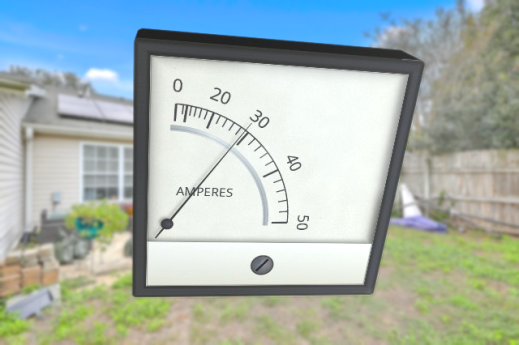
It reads 29,A
